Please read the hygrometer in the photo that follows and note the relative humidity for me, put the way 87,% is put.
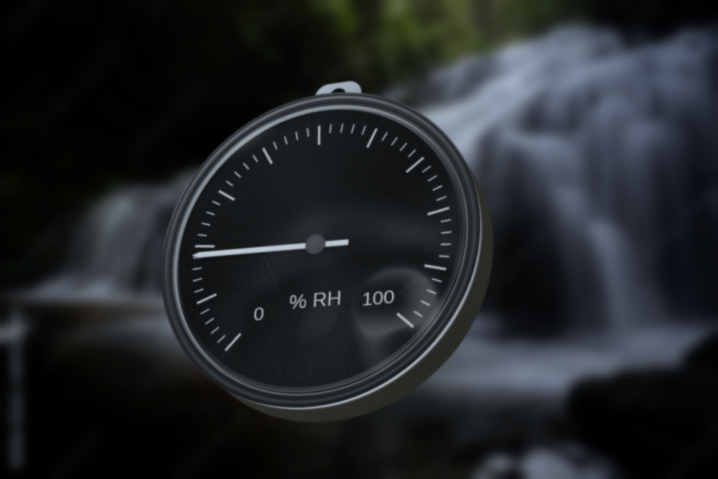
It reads 18,%
